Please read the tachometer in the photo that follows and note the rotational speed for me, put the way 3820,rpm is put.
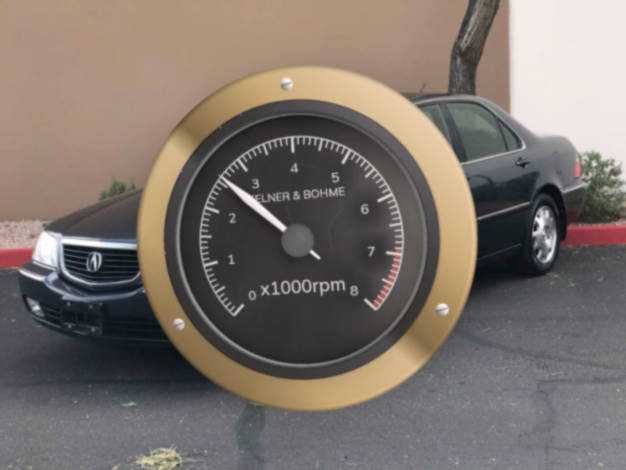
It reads 2600,rpm
